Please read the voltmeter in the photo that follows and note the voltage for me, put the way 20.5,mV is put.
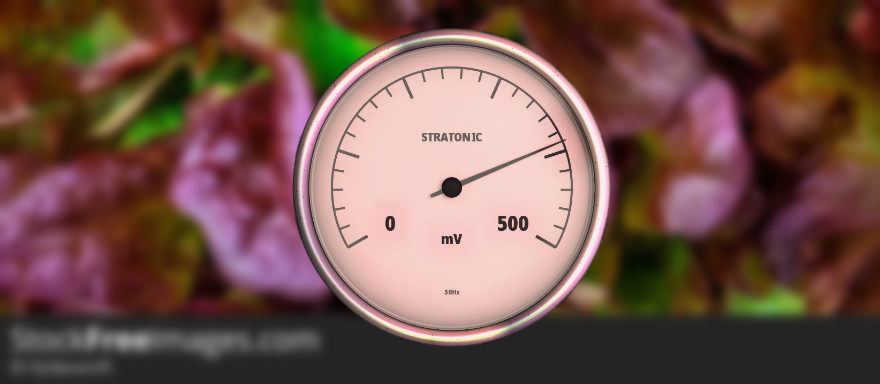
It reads 390,mV
